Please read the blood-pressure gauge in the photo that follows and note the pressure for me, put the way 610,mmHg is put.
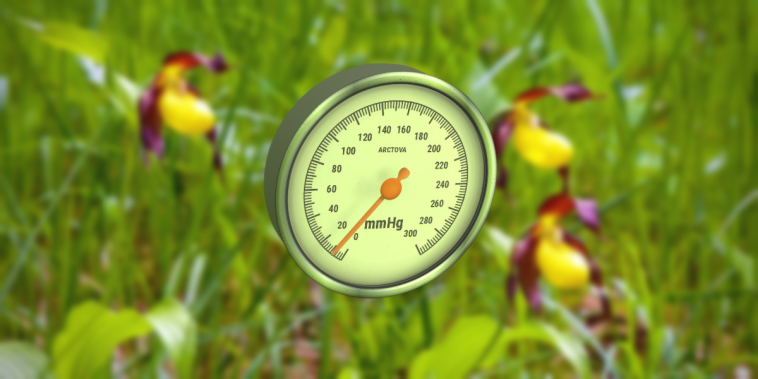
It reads 10,mmHg
